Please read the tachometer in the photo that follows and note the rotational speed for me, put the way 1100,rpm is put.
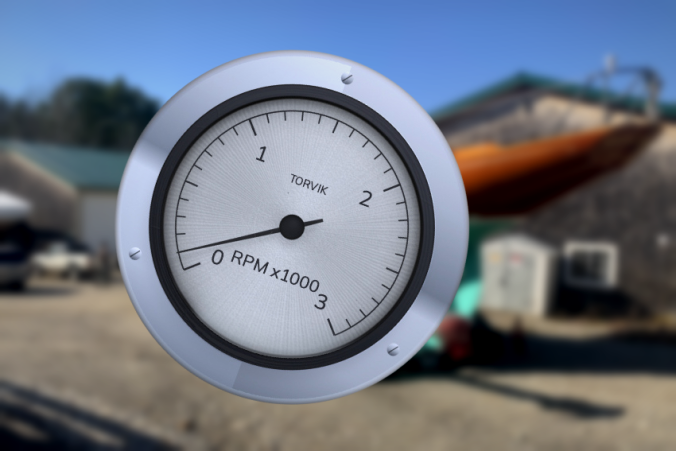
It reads 100,rpm
